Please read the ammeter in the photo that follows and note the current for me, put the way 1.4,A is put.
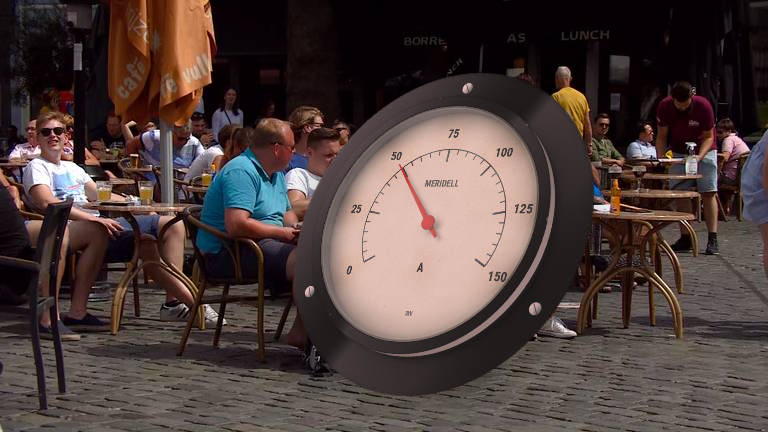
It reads 50,A
